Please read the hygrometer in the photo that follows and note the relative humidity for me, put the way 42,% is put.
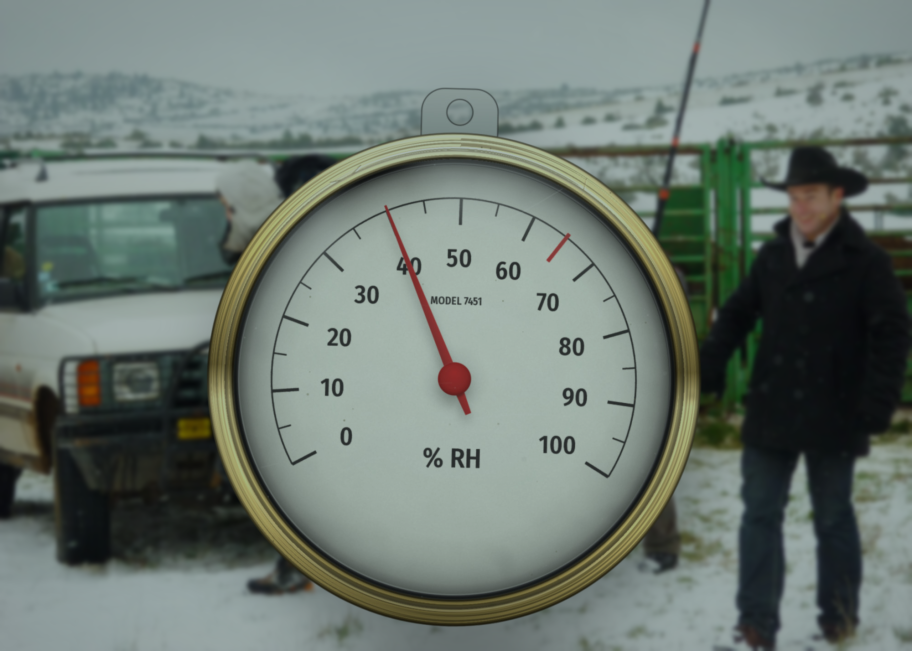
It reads 40,%
